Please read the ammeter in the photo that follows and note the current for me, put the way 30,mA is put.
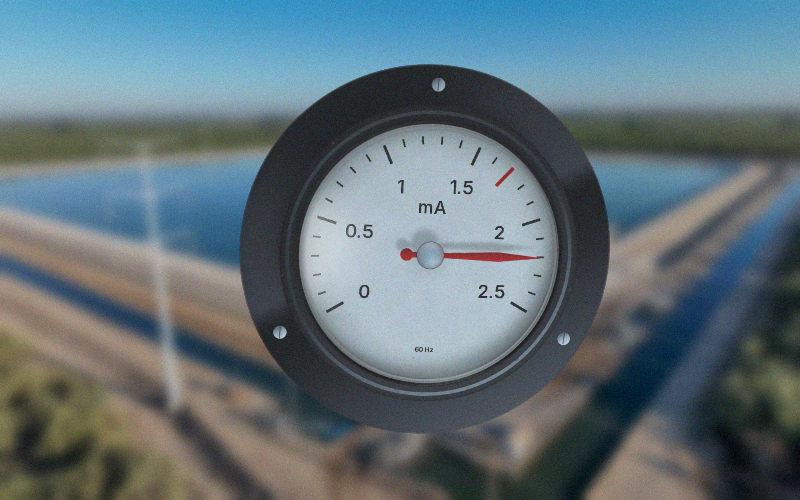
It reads 2.2,mA
